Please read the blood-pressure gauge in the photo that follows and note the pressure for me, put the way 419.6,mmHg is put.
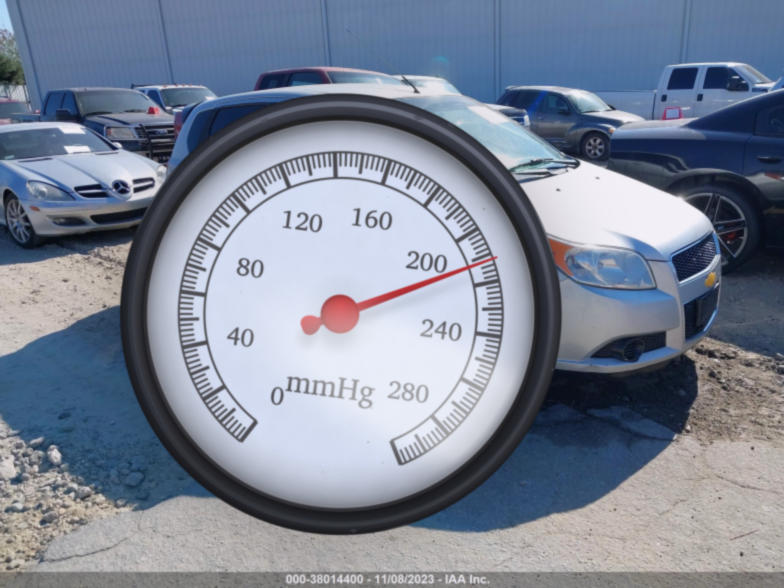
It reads 212,mmHg
